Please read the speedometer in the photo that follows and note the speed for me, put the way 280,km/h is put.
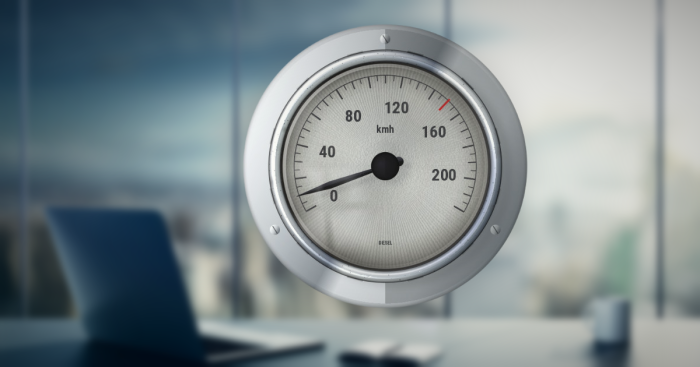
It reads 10,km/h
